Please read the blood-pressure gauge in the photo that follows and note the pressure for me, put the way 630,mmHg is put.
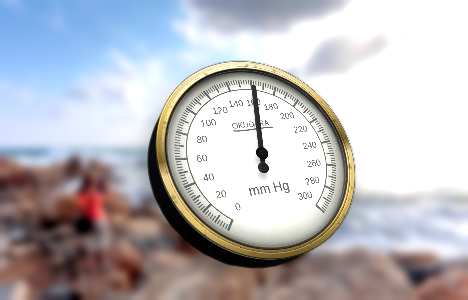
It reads 160,mmHg
